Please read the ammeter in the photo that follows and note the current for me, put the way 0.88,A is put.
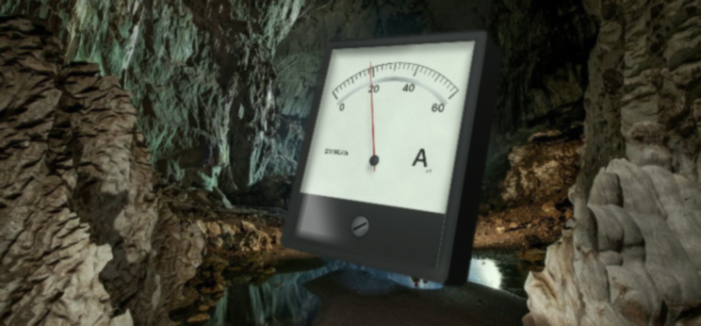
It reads 20,A
